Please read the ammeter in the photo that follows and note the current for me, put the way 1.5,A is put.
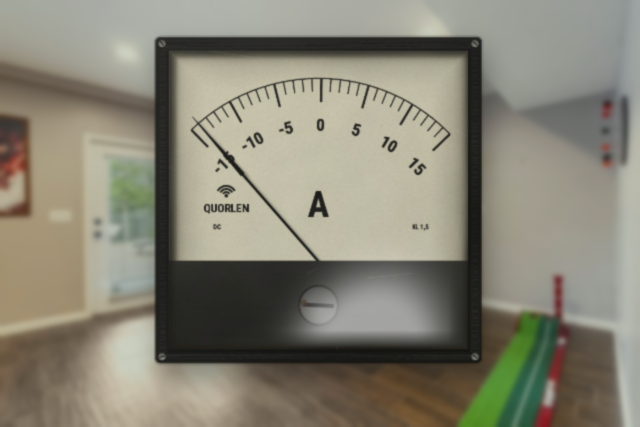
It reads -14,A
